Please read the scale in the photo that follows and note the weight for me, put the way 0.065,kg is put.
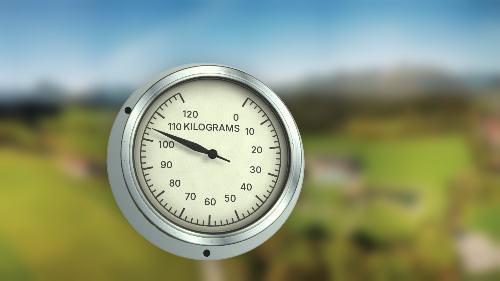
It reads 104,kg
